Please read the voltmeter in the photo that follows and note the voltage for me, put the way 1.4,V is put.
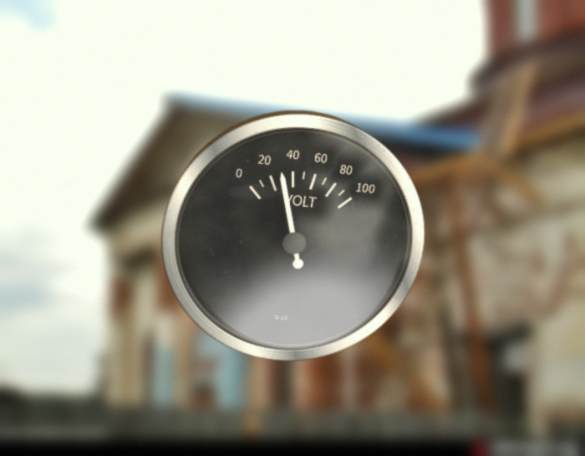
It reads 30,V
